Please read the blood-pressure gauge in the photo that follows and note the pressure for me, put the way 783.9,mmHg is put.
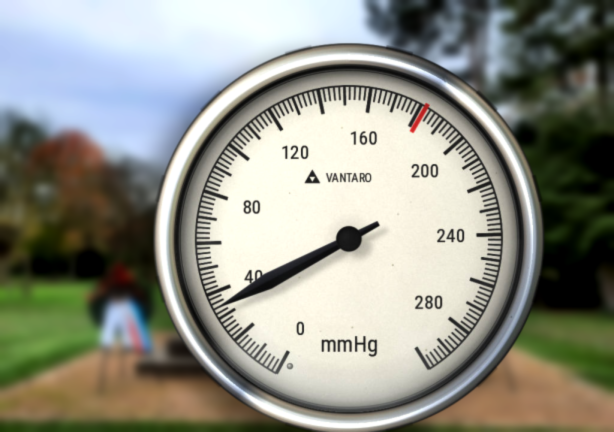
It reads 34,mmHg
